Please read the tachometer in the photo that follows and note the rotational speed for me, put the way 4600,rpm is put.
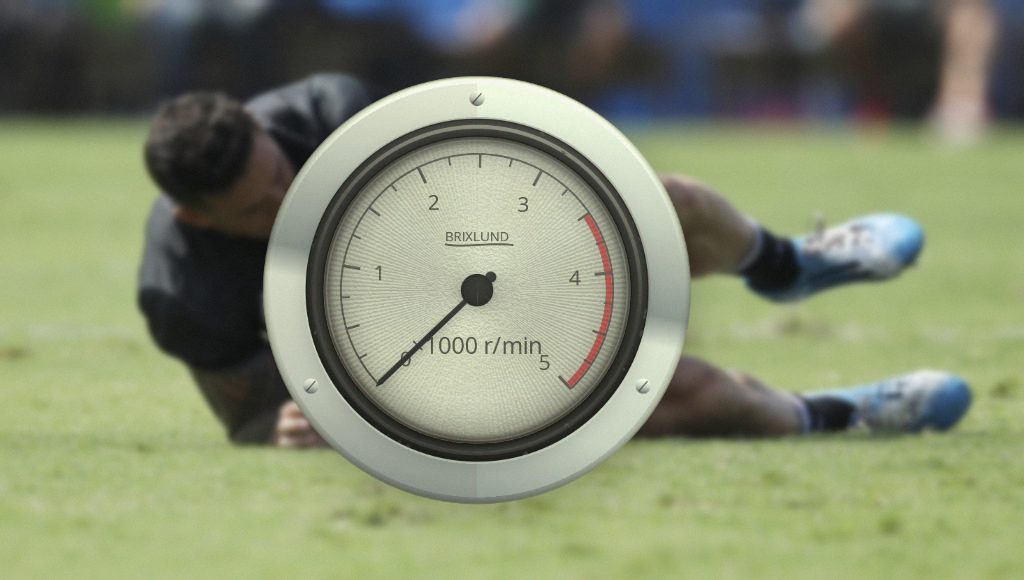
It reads 0,rpm
